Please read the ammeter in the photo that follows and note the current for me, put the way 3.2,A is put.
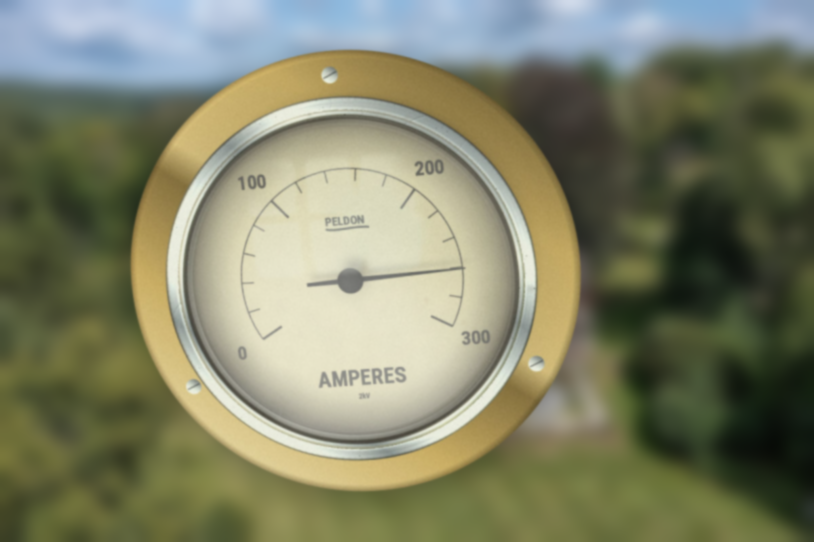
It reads 260,A
